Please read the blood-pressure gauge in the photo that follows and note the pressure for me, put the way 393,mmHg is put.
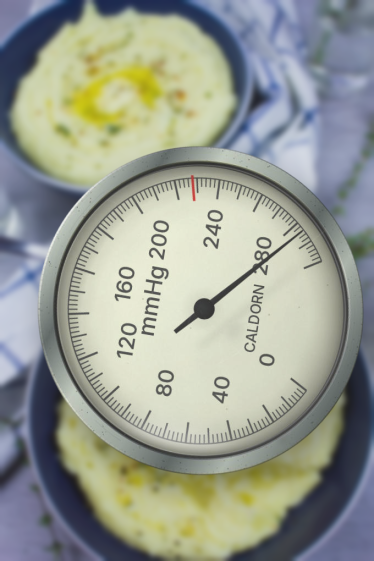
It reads 284,mmHg
